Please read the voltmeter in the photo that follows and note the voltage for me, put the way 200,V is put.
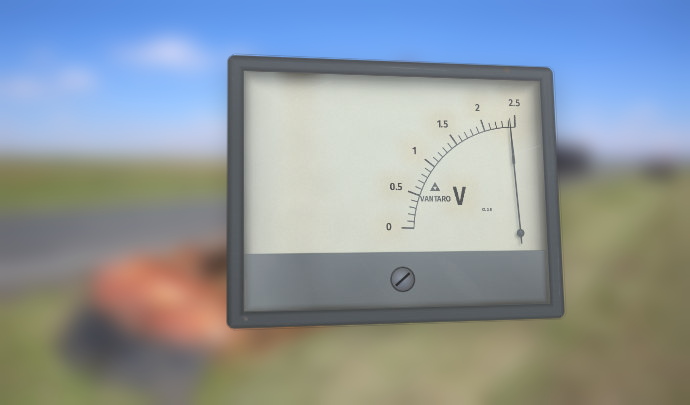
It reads 2.4,V
